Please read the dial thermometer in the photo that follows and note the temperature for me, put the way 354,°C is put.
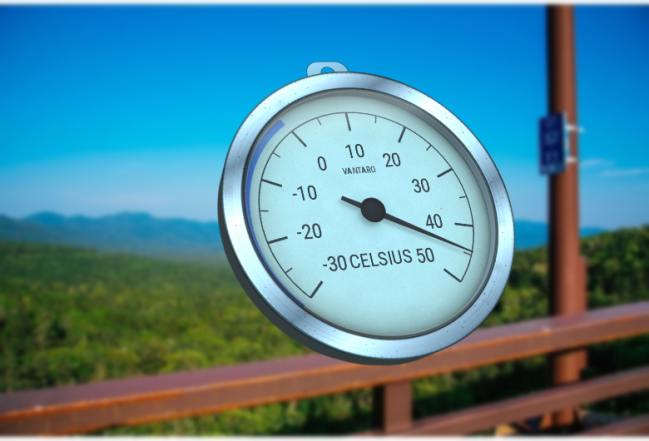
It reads 45,°C
